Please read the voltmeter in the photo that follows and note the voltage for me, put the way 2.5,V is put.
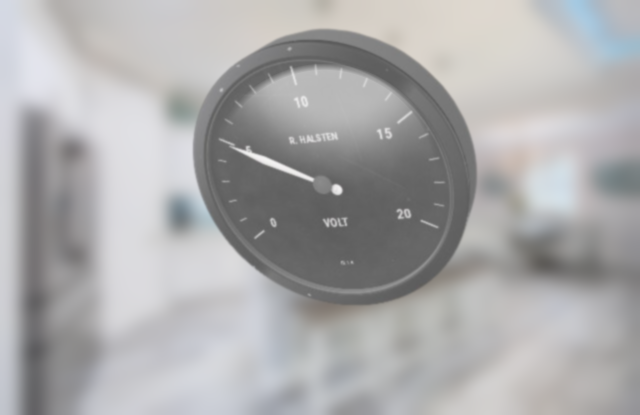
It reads 5,V
